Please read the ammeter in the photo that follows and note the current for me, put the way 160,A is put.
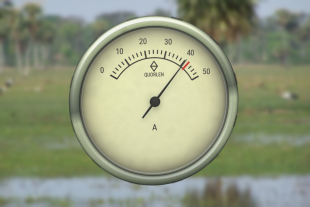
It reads 40,A
